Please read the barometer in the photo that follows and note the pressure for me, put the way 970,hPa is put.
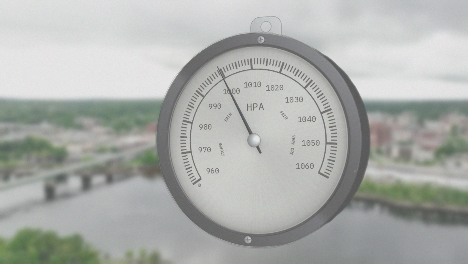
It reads 1000,hPa
